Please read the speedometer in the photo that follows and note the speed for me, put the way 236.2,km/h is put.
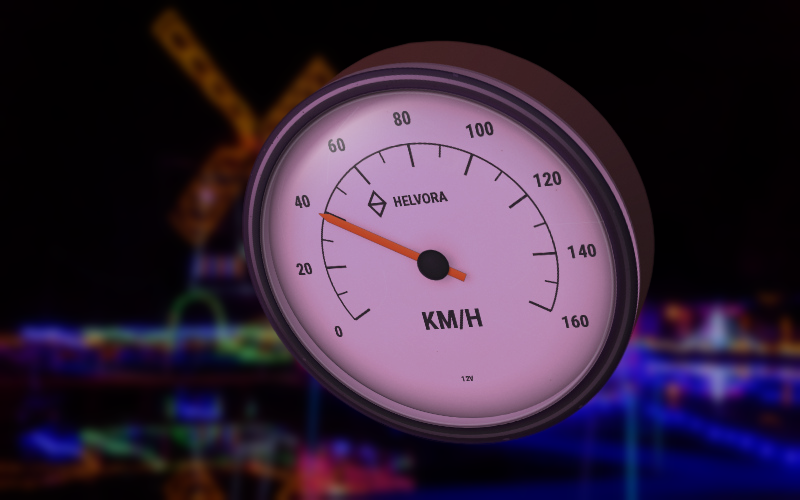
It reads 40,km/h
